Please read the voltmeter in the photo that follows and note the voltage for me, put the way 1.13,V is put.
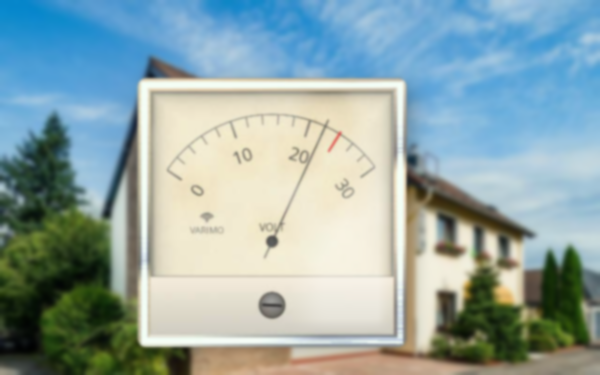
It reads 22,V
